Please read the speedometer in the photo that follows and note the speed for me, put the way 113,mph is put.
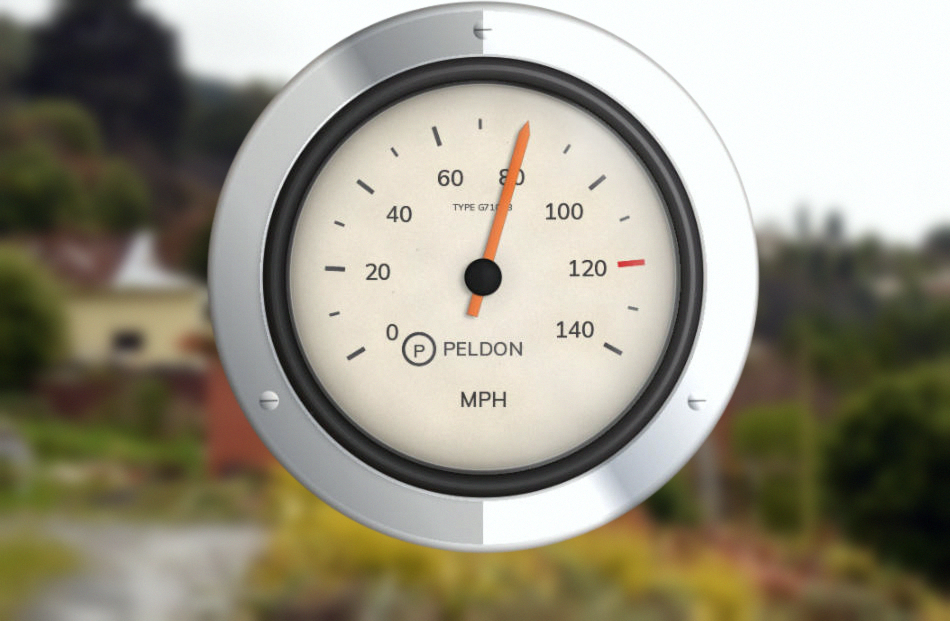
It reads 80,mph
